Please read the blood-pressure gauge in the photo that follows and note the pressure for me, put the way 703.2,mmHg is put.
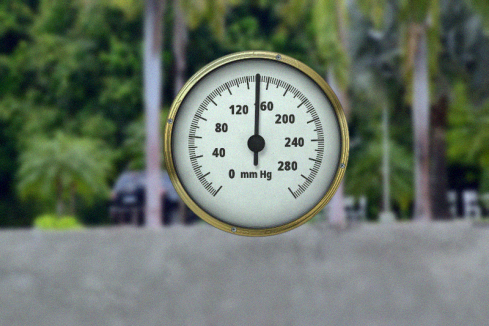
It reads 150,mmHg
